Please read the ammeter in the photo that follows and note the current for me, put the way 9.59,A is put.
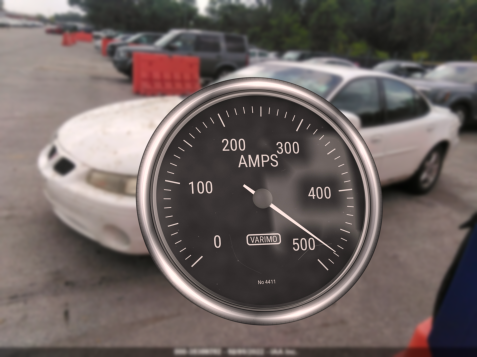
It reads 480,A
